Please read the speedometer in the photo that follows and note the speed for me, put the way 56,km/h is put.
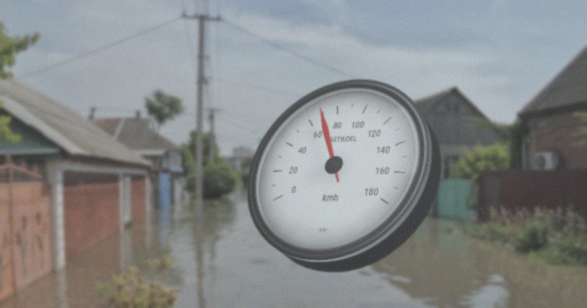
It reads 70,km/h
